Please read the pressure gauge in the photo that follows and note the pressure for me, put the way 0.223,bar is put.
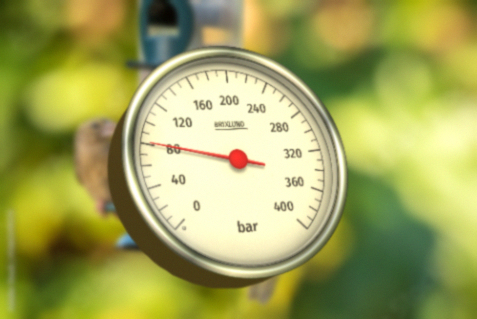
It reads 80,bar
